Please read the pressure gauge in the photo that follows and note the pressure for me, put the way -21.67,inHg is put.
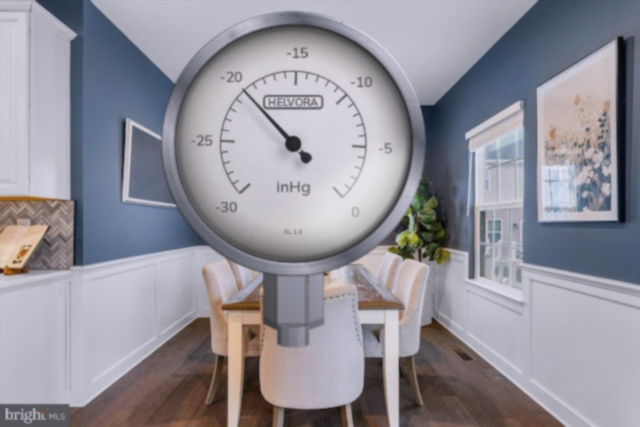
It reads -20,inHg
